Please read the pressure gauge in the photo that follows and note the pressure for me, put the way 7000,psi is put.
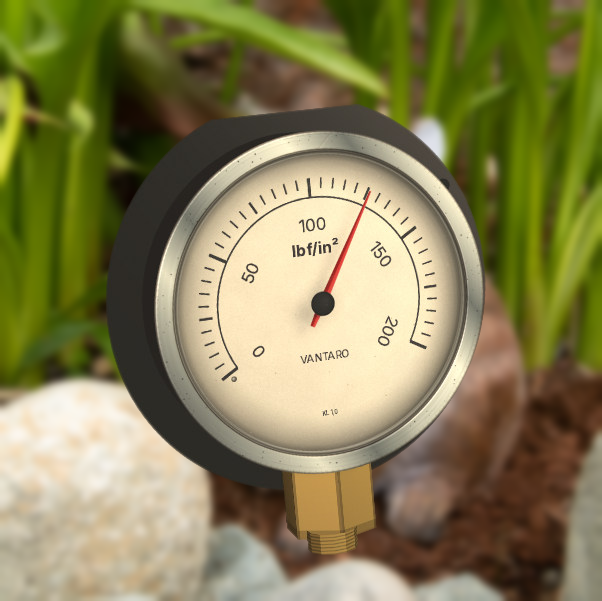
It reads 125,psi
